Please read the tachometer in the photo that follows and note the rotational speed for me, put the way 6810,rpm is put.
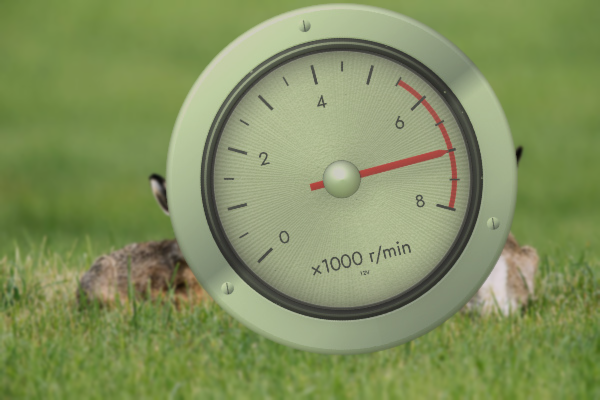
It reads 7000,rpm
